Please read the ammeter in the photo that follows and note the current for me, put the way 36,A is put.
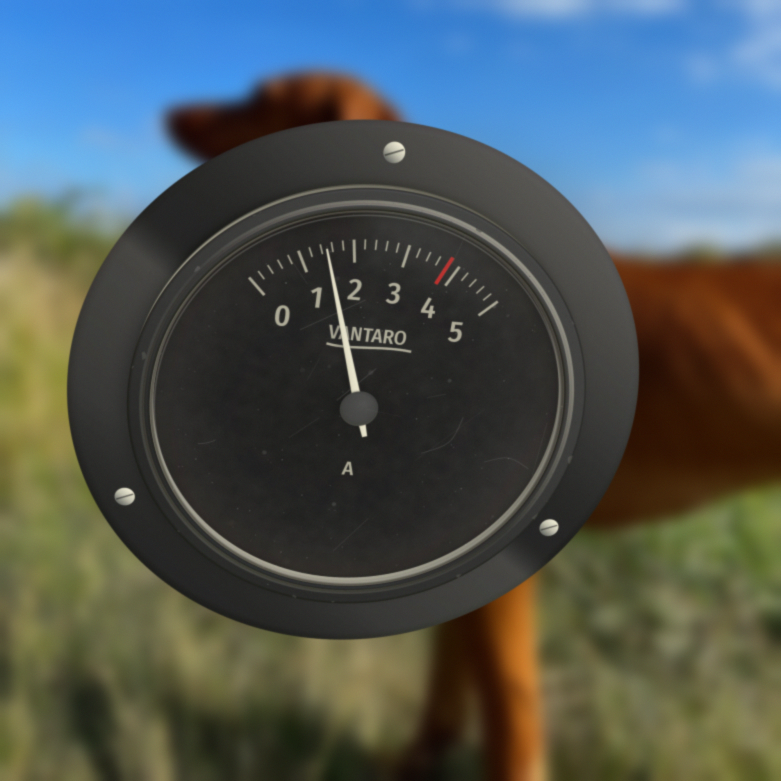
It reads 1.5,A
